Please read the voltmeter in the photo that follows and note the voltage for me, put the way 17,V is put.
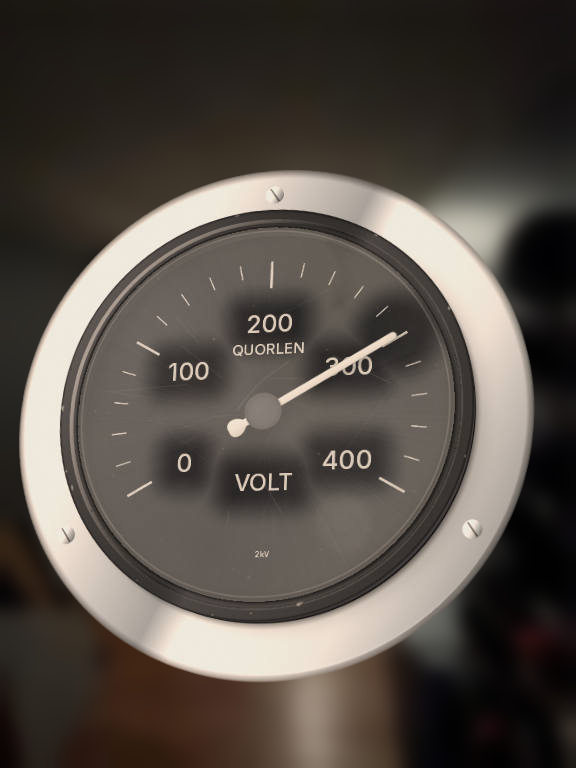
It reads 300,V
